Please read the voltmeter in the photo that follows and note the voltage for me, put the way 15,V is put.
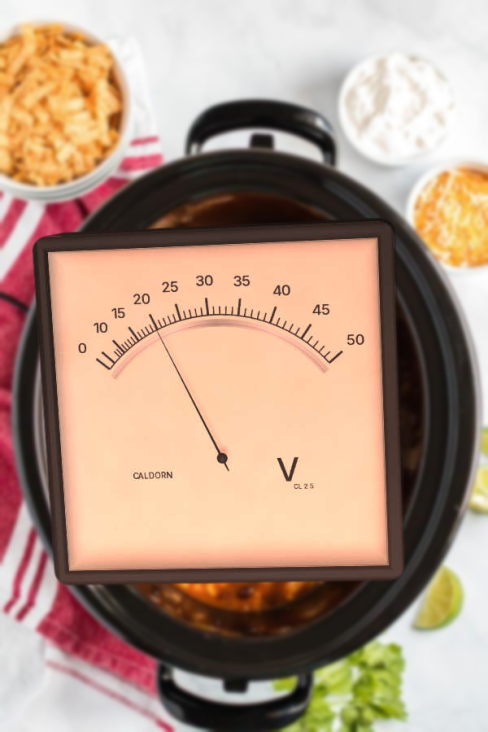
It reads 20,V
